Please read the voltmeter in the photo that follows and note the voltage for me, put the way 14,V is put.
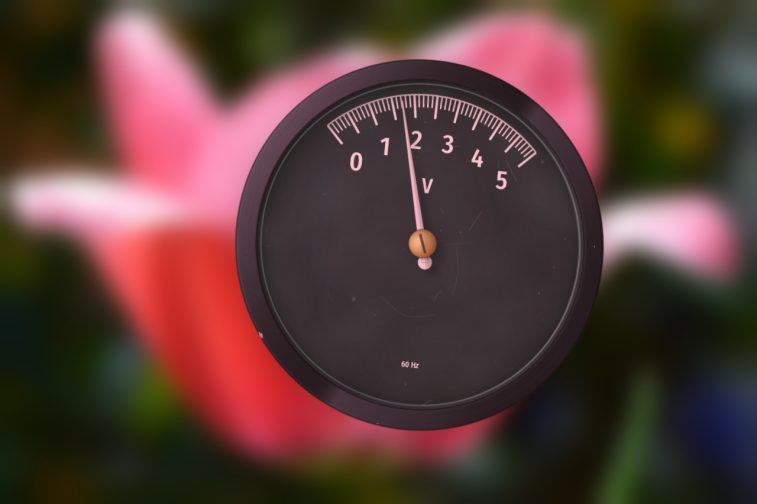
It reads 1.7,V
